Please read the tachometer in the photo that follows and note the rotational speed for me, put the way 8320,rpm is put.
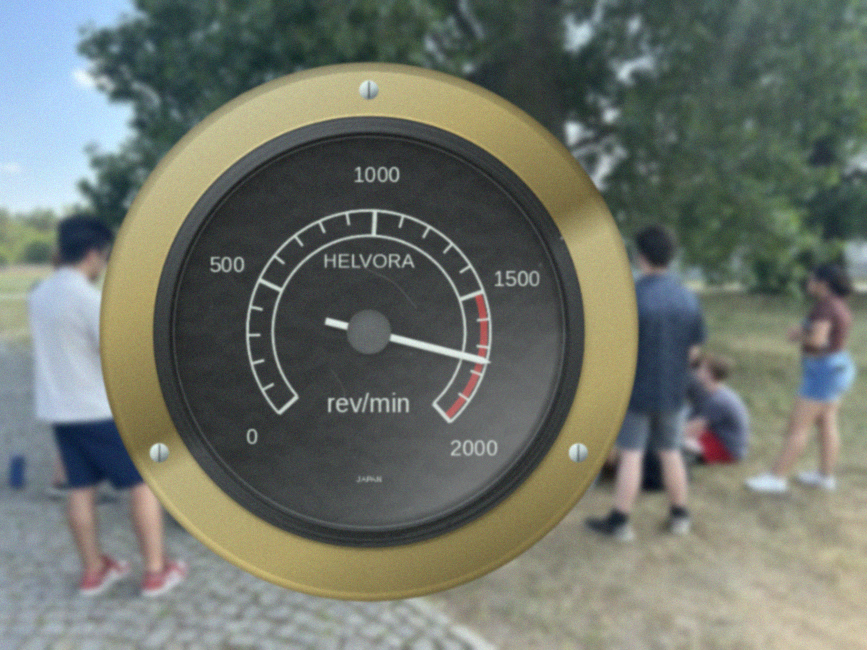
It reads 1750,rpm
